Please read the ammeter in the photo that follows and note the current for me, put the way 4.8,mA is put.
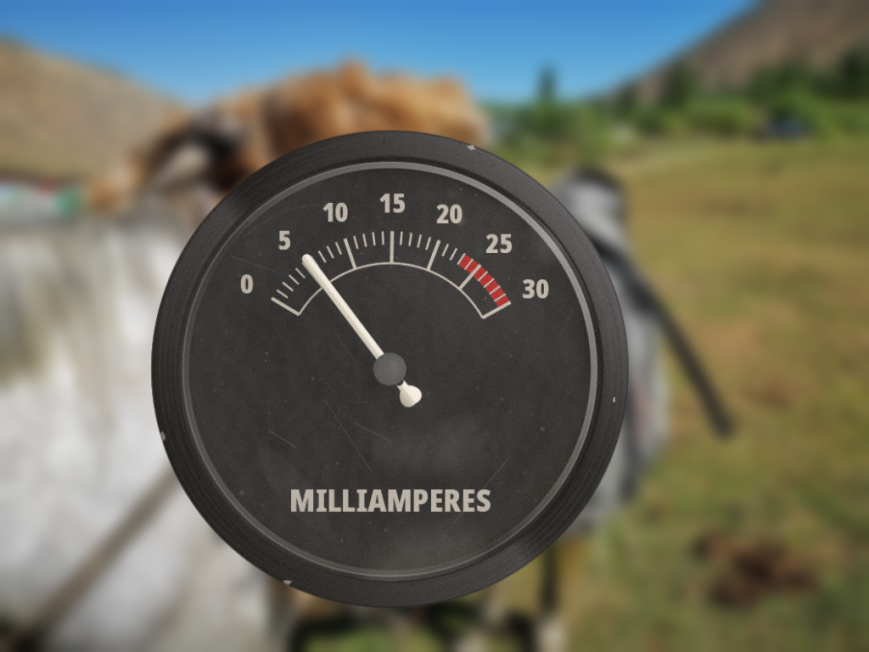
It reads 5.5,mA
